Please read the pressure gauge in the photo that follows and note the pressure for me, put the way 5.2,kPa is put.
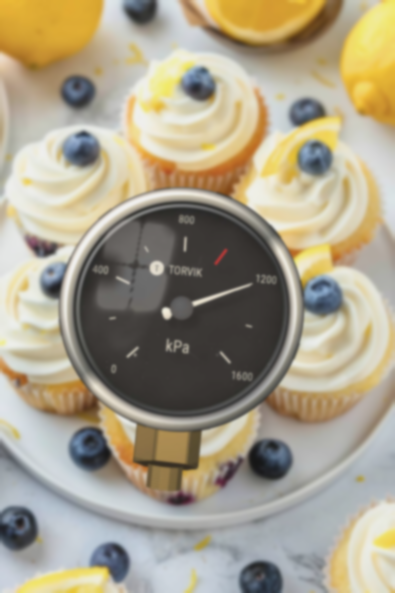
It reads 1200,kPa
